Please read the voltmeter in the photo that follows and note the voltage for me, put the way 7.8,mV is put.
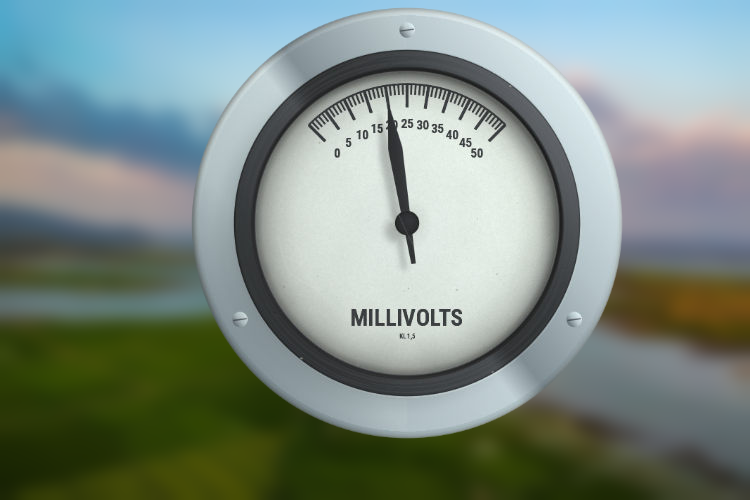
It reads 20,mV
